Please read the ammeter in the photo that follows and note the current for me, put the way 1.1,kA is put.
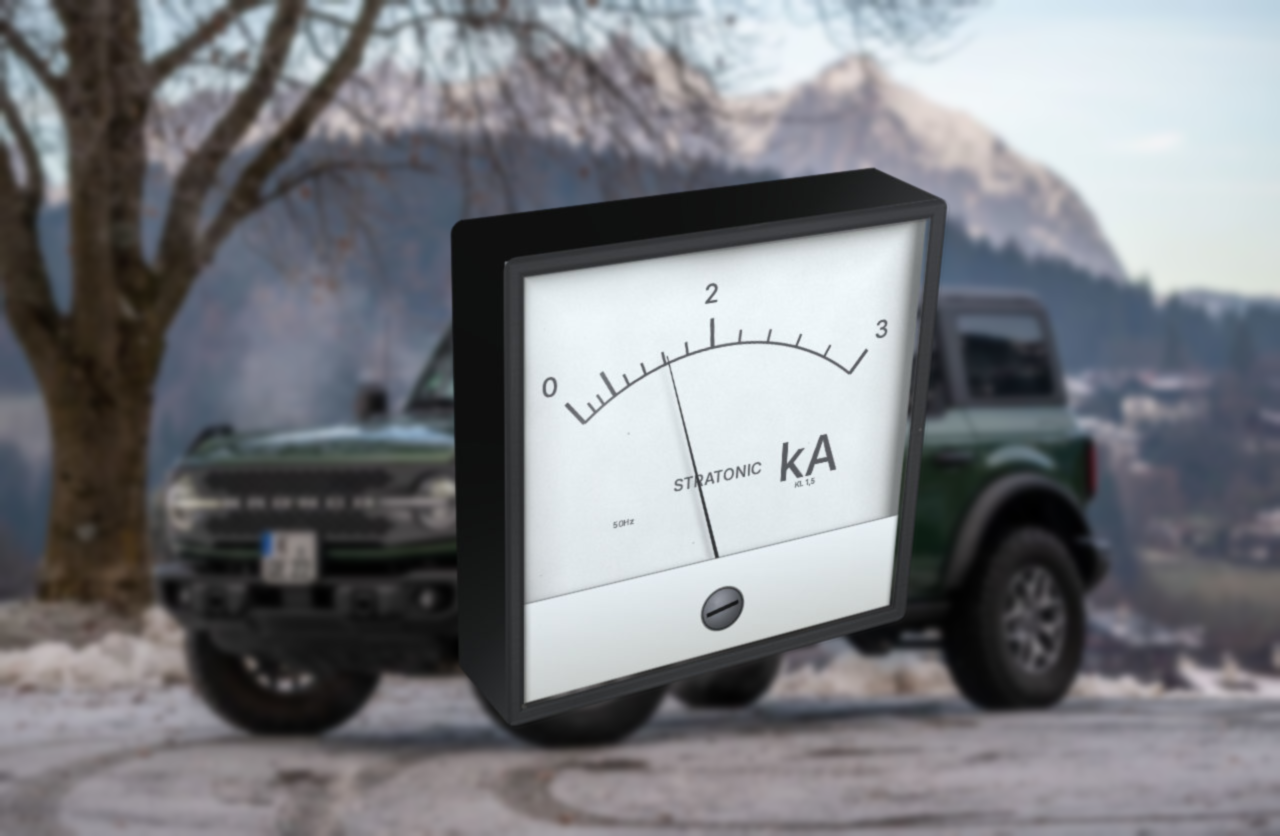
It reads 1.6,kA
